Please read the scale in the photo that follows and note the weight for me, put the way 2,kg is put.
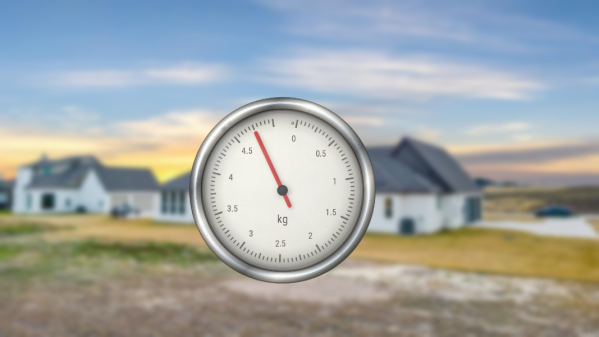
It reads 4.75,kg
